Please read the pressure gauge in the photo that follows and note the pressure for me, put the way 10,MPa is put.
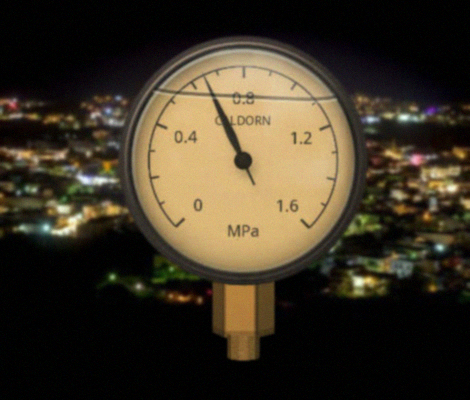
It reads 0.65,MPa
